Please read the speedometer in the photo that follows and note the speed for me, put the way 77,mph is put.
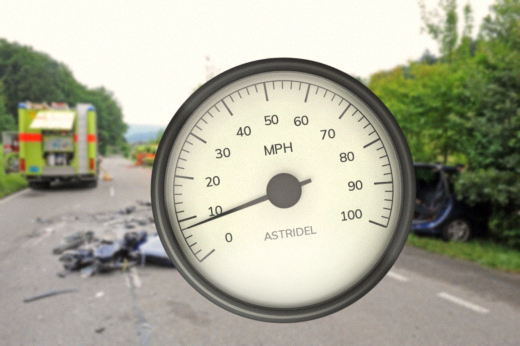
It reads 8,mph
